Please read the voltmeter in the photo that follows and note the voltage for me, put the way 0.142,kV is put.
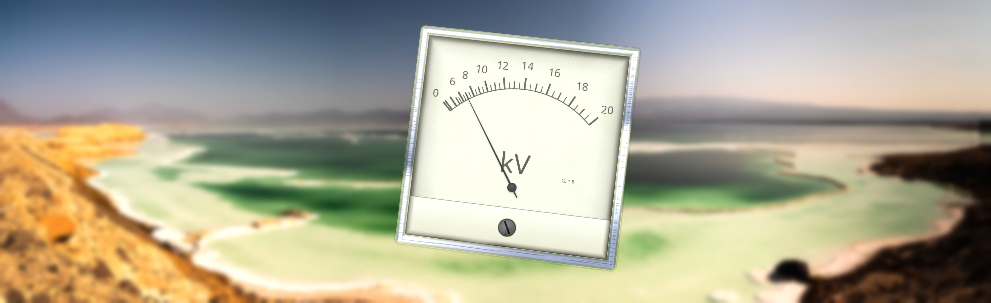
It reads 7,kV
